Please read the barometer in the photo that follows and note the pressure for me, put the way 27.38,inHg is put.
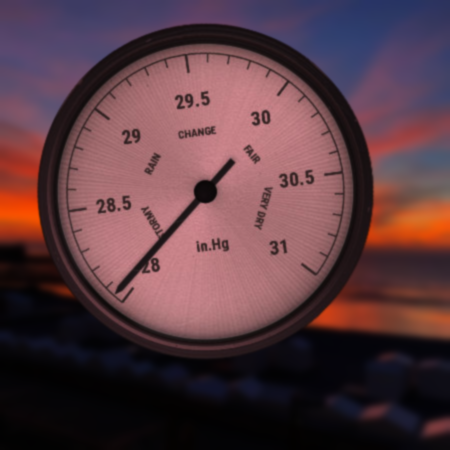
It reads 28.05,inHg
